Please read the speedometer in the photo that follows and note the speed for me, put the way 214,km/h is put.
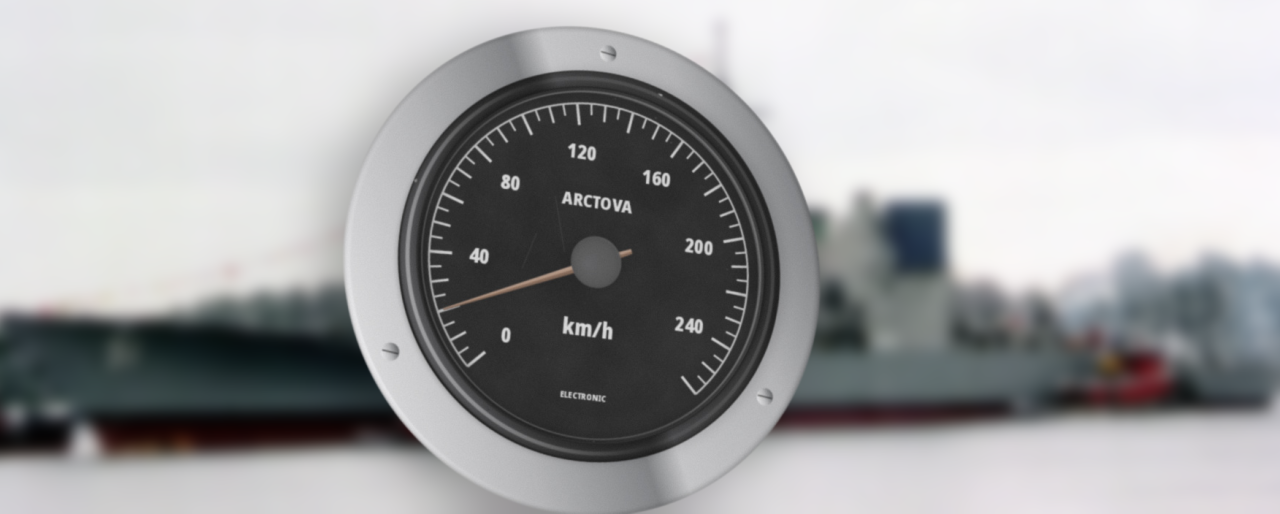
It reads 20,km/h
